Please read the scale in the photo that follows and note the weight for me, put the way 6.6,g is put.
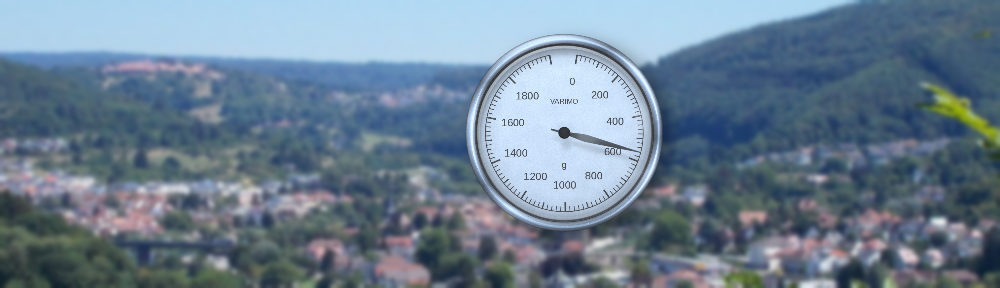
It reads 560,g
